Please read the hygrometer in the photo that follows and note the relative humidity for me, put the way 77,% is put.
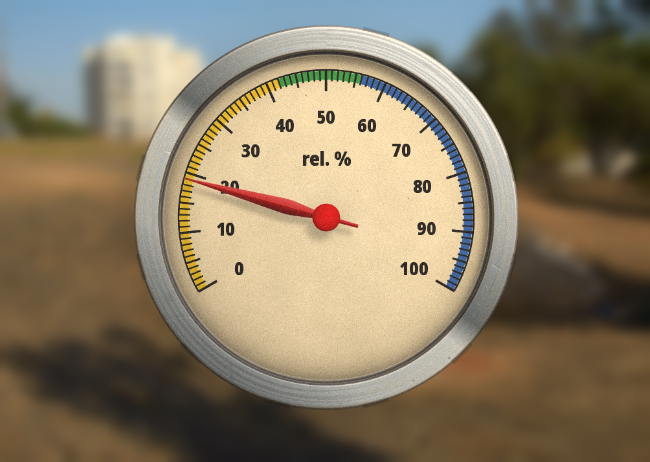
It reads 19,%
